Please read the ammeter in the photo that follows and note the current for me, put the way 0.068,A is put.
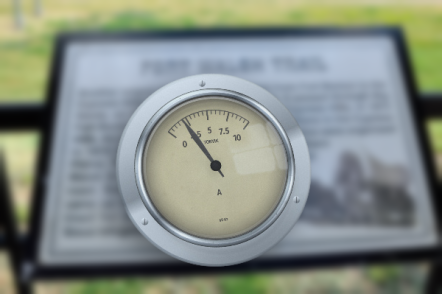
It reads 2,A
